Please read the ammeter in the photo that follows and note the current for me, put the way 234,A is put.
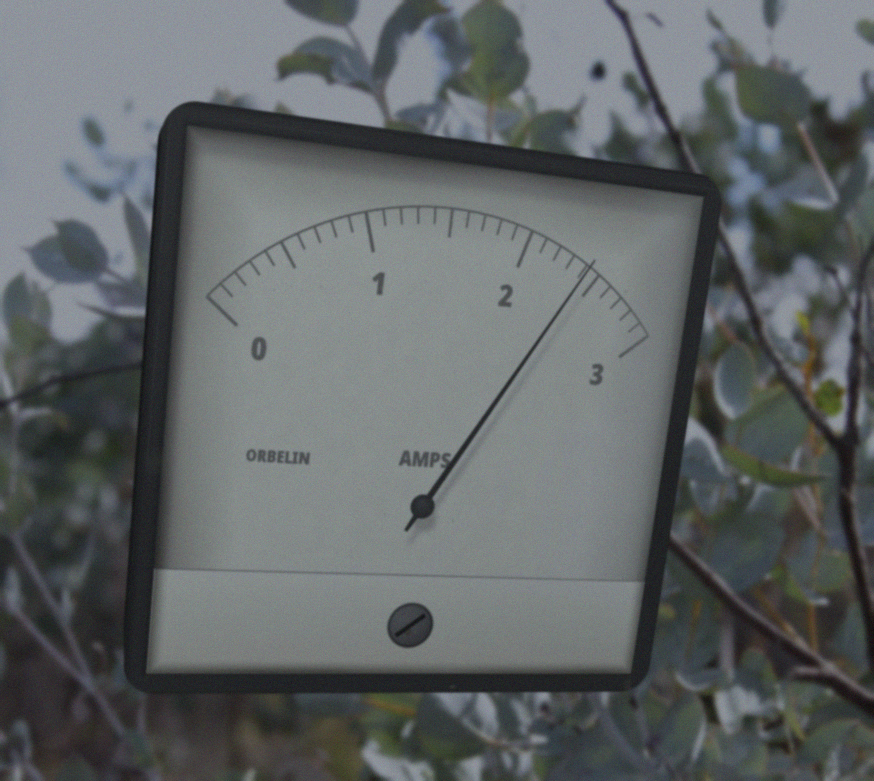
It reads 2.4,A
